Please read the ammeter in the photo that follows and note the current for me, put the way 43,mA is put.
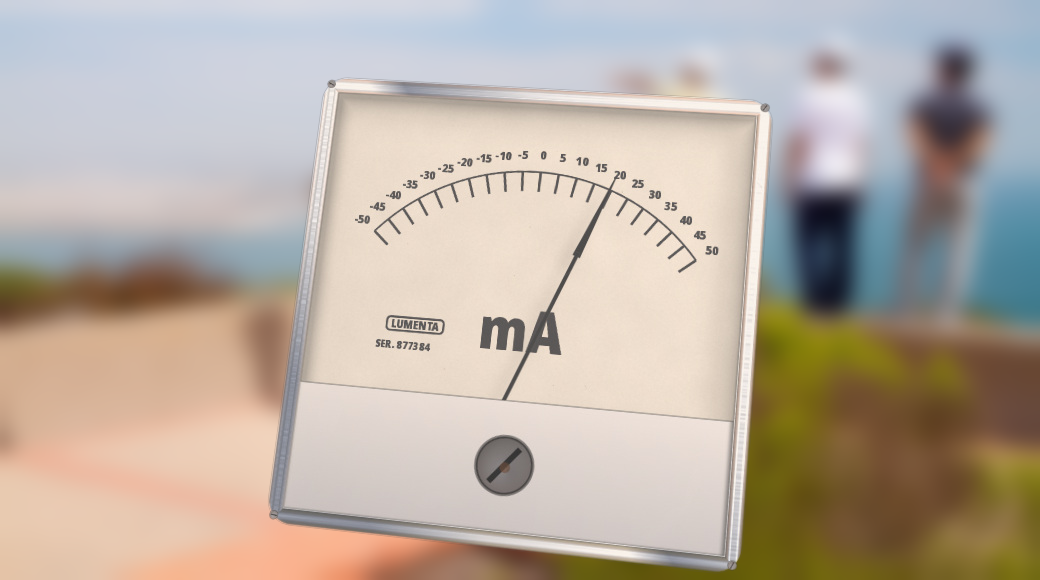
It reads 20,mA
